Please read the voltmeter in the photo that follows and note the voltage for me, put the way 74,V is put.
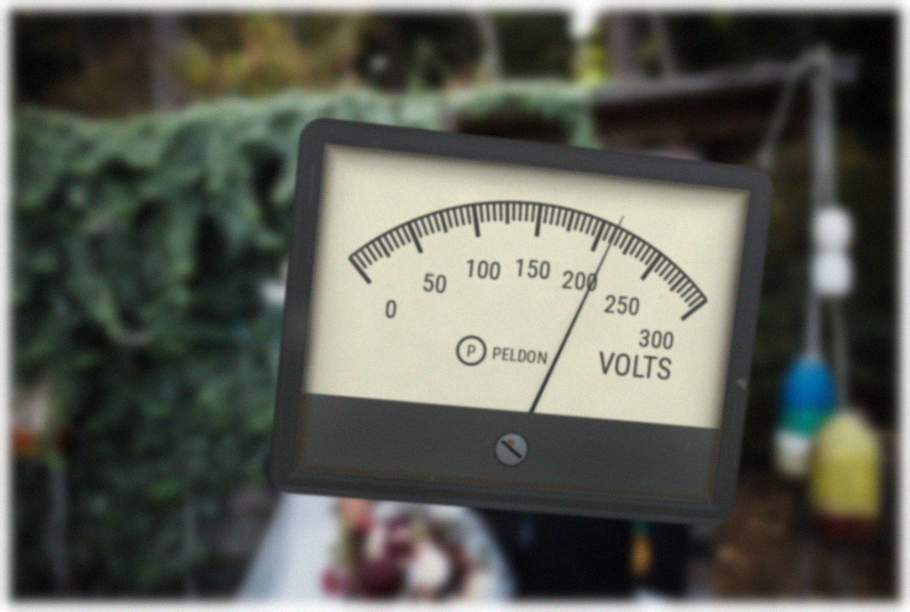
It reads 210,V
